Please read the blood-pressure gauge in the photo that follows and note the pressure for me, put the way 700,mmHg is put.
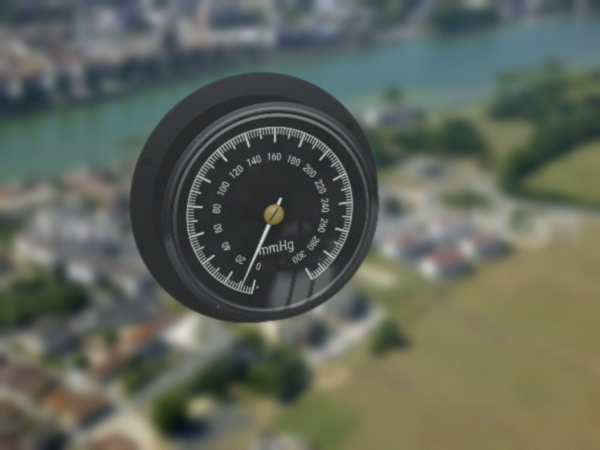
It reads 10,mmHg
